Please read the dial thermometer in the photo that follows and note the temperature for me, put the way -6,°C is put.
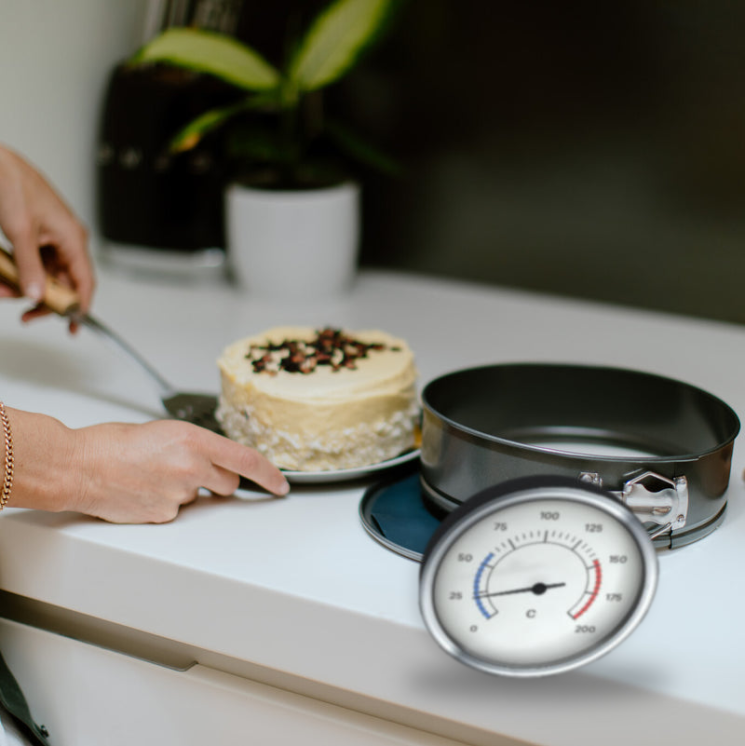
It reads 25,°C
